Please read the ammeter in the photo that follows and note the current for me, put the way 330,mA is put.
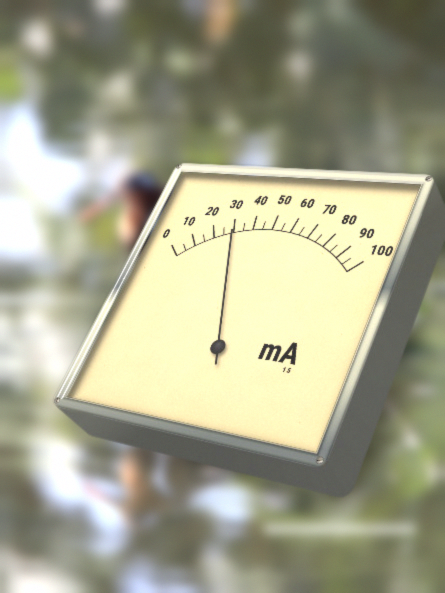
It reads 30,mA
